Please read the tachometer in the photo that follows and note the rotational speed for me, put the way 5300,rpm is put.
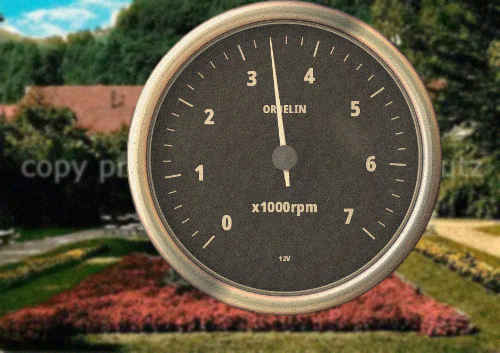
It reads 3400,rpm
